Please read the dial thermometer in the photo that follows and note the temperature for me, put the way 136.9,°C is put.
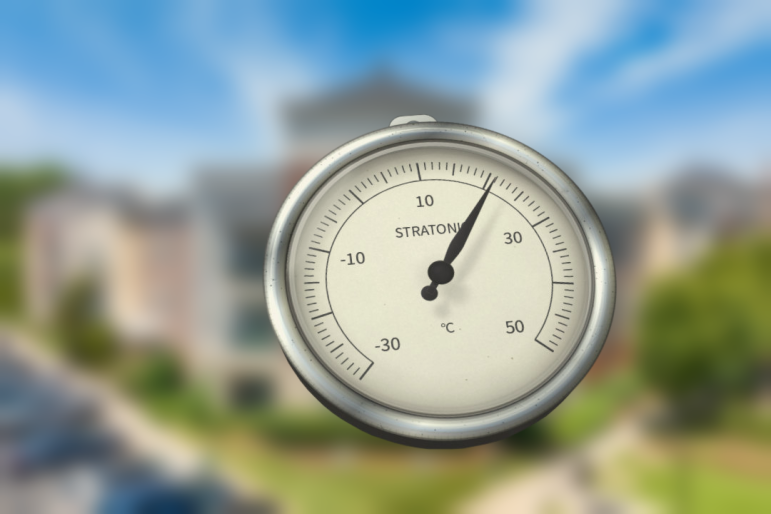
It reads 21,°C
